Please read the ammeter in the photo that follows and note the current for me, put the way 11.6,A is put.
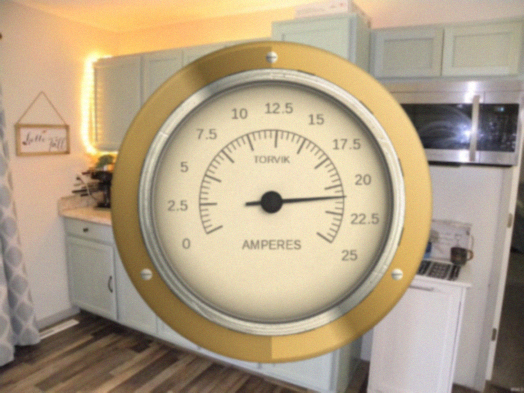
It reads 21,A
